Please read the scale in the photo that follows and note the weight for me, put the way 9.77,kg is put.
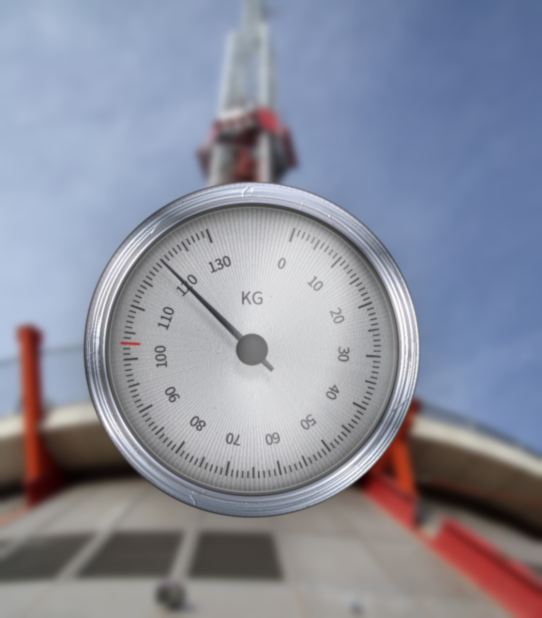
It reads 120,kg
